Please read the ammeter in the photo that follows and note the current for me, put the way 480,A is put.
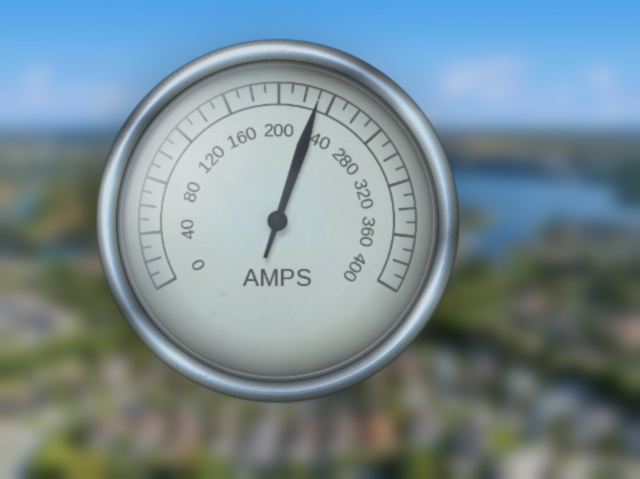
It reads 230,A
